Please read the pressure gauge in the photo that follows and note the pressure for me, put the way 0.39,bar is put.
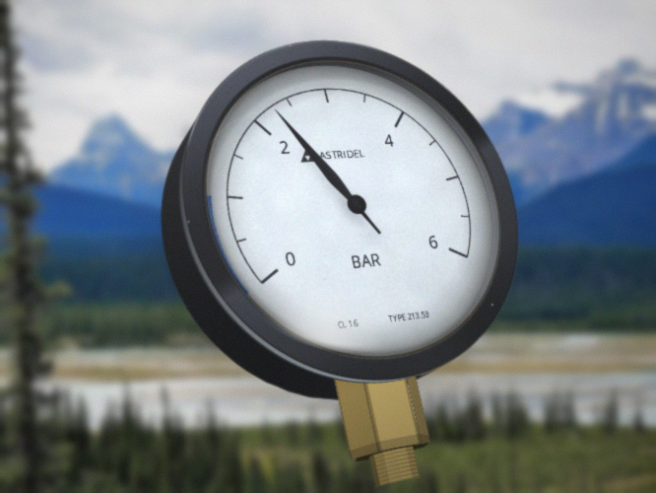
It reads 2.25,bar
